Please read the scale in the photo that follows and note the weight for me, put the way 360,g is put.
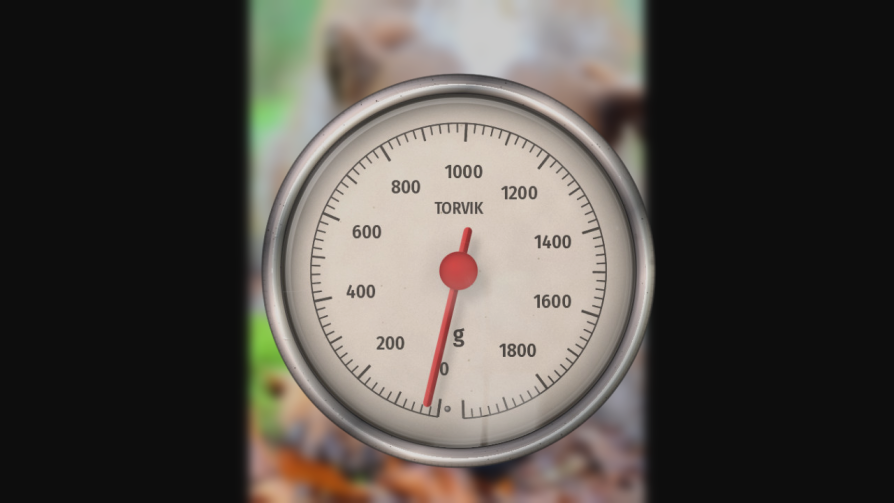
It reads 30,g
